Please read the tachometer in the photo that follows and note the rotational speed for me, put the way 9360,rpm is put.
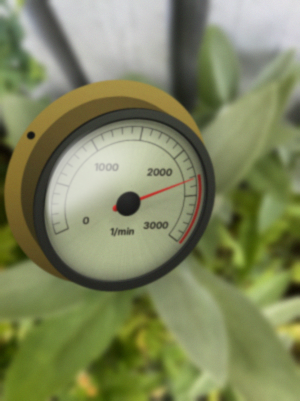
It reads 2300,rpm
